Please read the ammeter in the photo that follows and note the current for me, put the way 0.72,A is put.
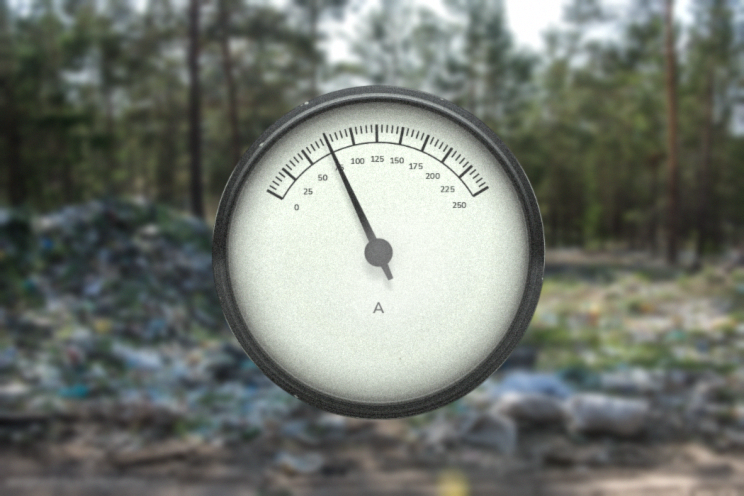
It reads 75,A
